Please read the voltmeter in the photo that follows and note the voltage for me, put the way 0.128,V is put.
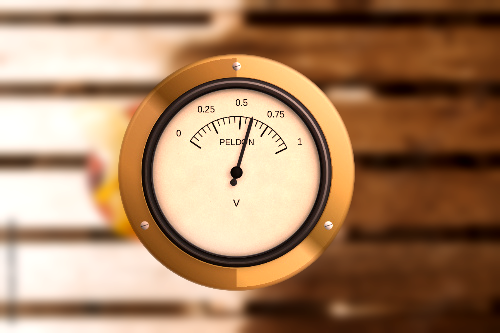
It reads 0.6,V
